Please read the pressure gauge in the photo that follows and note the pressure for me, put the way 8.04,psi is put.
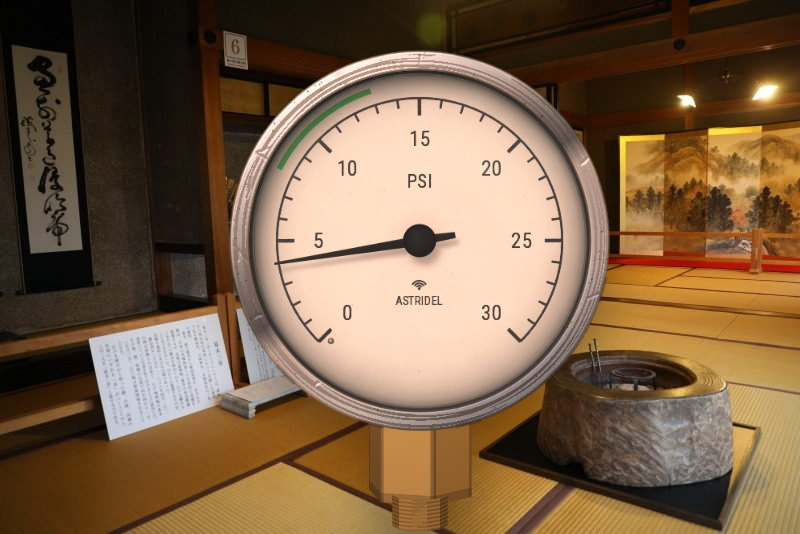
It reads 4,psi
